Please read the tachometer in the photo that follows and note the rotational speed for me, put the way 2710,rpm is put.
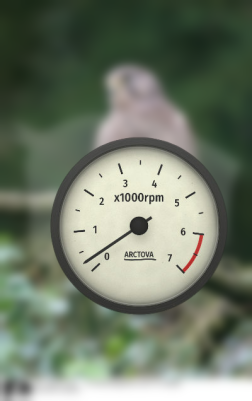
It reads 250,rpm
